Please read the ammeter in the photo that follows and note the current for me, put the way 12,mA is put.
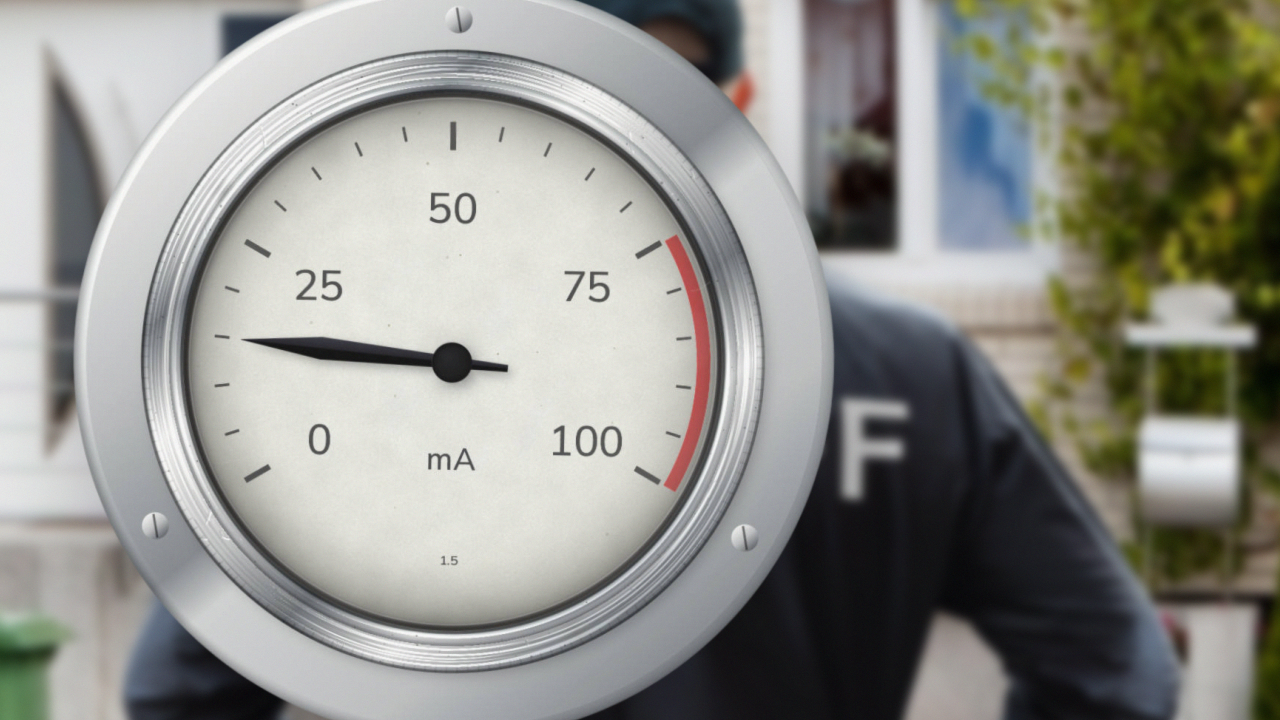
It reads 15,mA
